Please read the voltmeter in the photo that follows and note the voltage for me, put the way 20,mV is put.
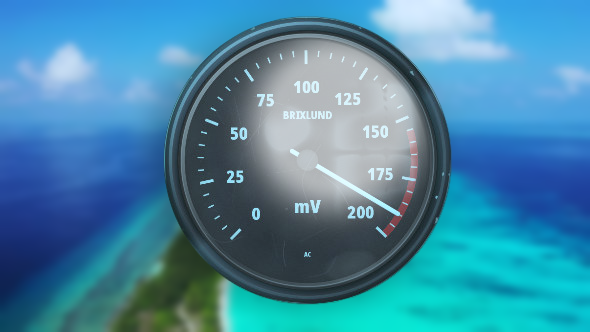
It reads 190,mV
